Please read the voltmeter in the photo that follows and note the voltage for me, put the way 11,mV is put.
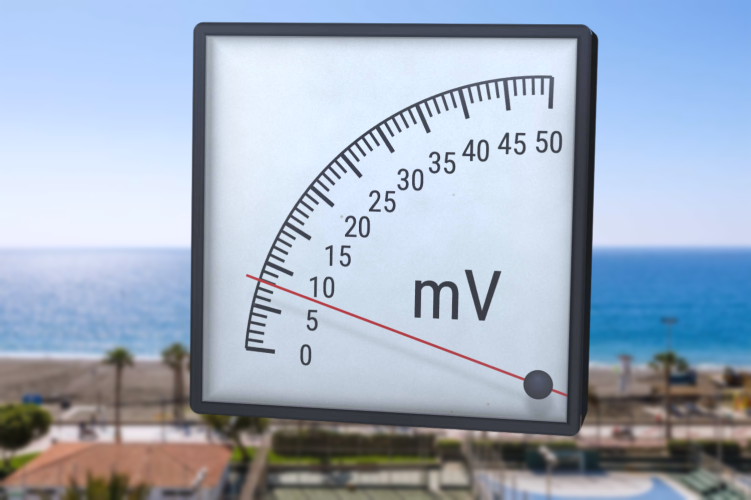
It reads 8,mV
